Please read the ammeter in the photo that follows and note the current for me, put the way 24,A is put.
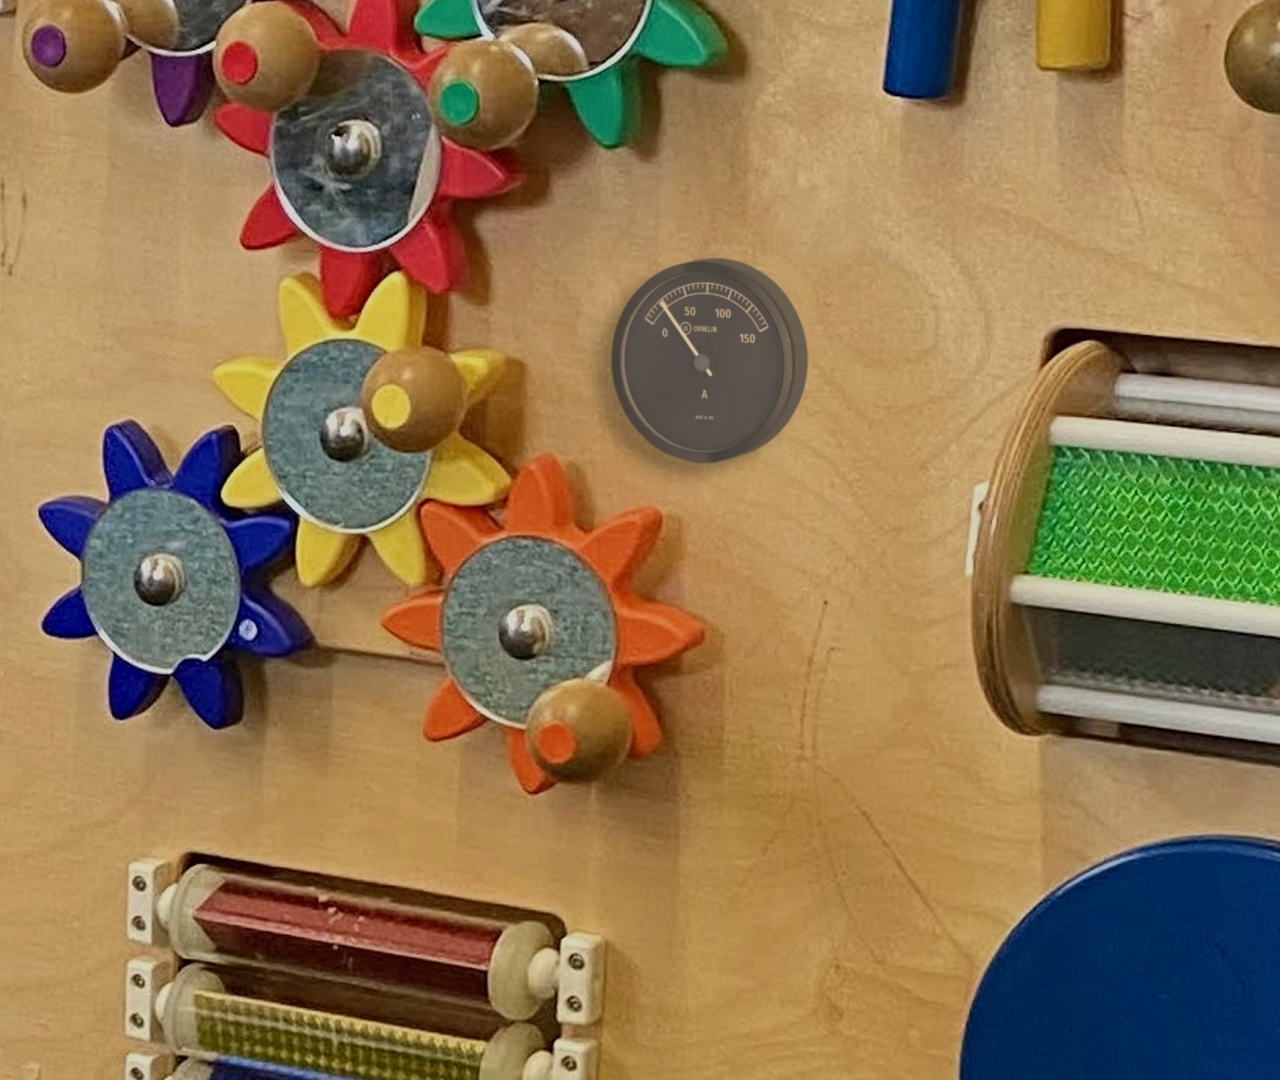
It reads 25,A
